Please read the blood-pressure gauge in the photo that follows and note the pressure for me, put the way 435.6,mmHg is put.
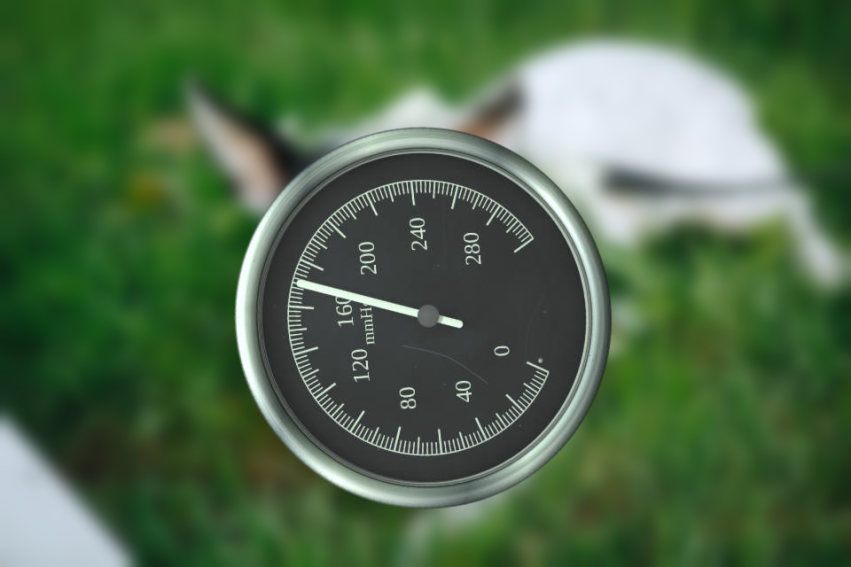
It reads 170,mmHg
